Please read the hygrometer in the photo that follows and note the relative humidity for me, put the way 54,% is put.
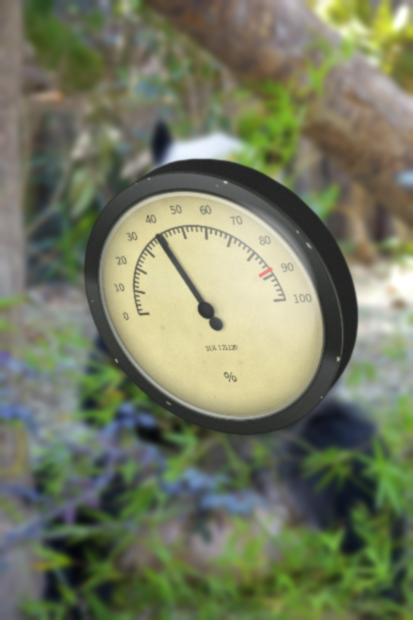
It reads 40,%
